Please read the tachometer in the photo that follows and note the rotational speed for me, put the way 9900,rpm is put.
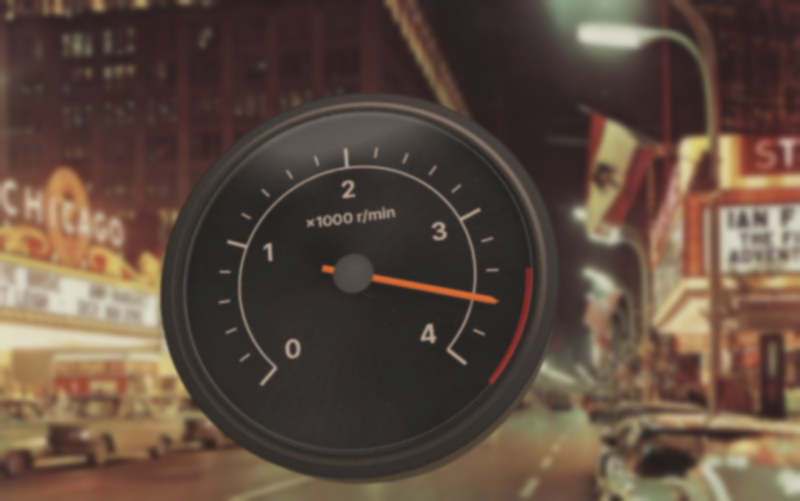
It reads 3600,rpm
